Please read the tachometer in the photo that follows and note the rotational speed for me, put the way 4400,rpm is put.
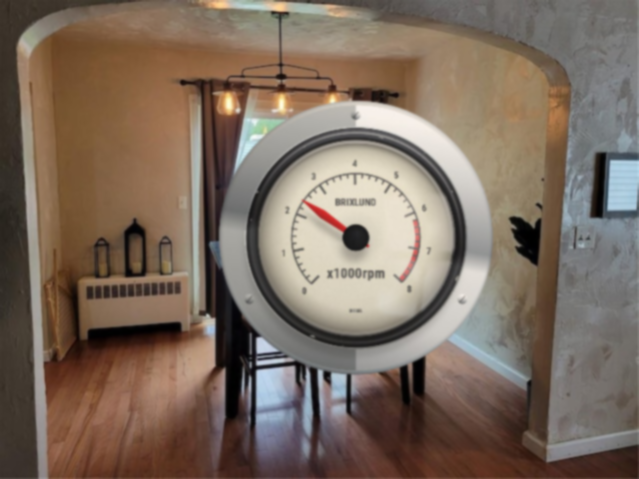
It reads 2400,rpm
